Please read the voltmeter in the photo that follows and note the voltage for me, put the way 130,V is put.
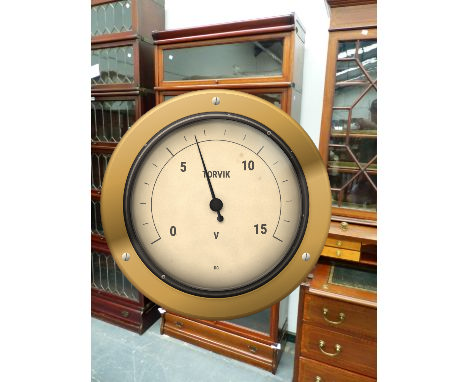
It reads 6.5,V
